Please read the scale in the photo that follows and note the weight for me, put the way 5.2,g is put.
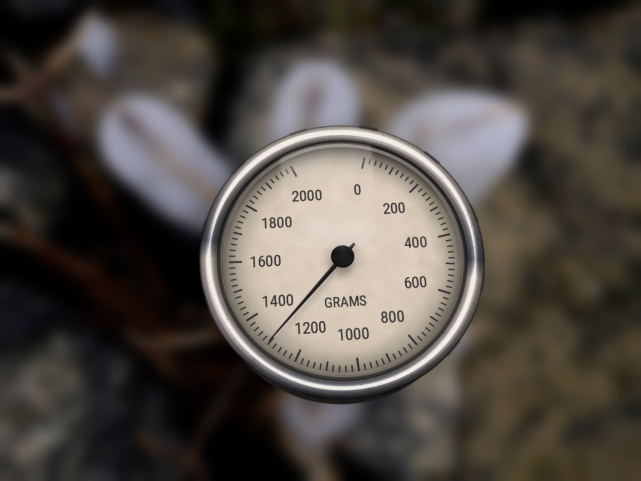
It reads 1300,g
